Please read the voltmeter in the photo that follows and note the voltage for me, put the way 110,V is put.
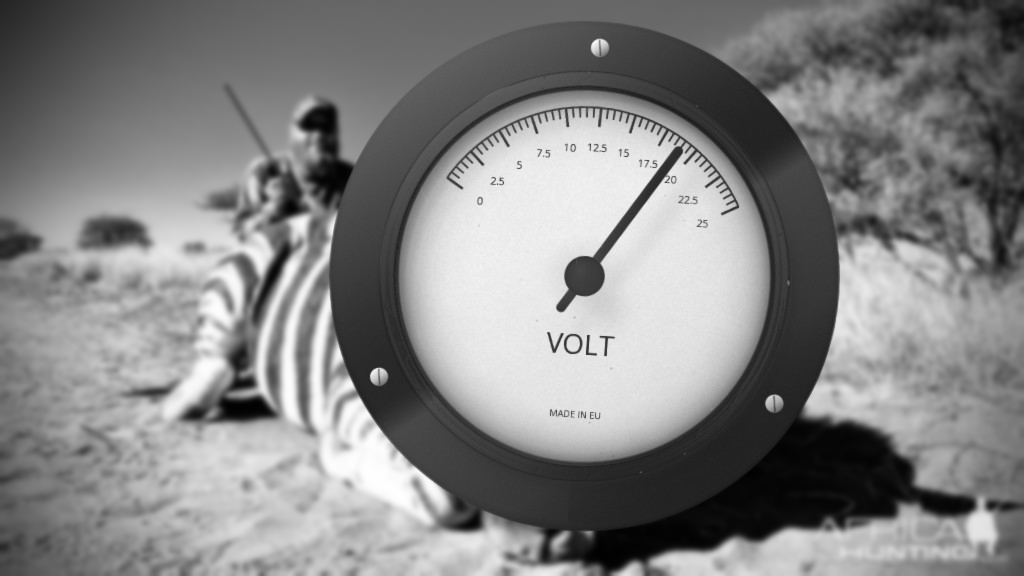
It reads 19,V
